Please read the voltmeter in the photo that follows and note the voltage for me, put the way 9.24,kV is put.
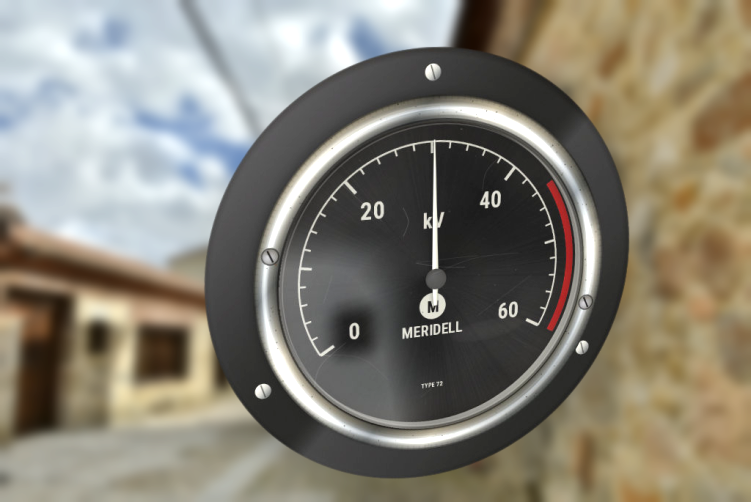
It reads 30,kV
